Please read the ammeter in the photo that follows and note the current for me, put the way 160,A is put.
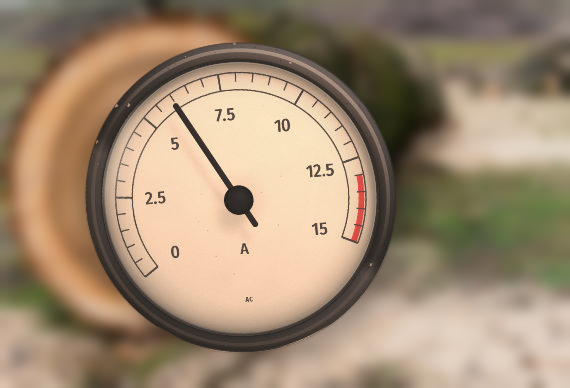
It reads 6,A
